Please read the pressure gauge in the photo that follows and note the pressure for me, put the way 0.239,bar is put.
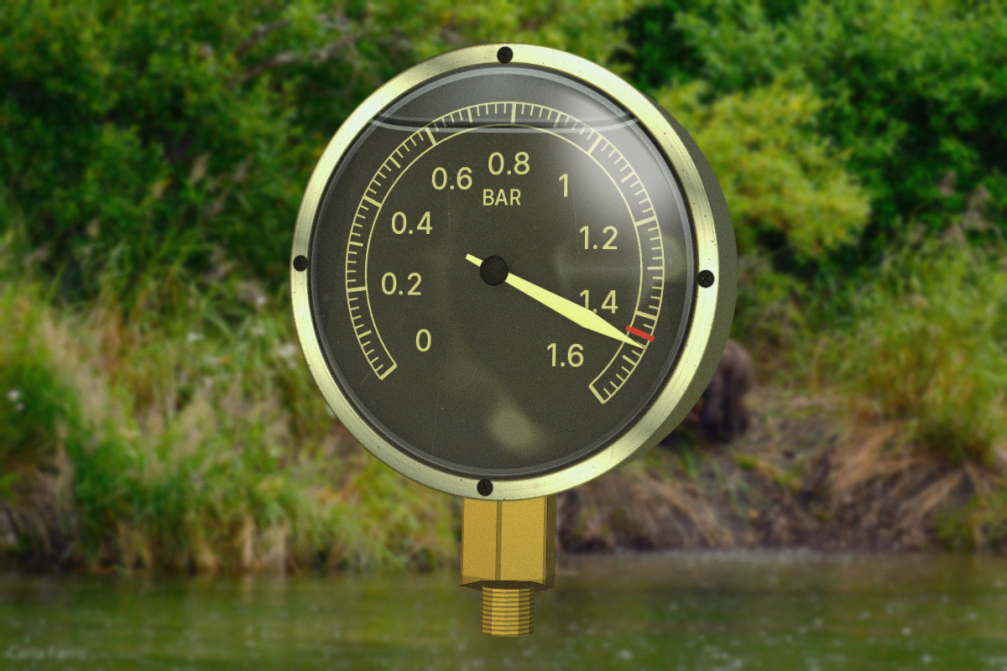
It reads 1.46,bar
